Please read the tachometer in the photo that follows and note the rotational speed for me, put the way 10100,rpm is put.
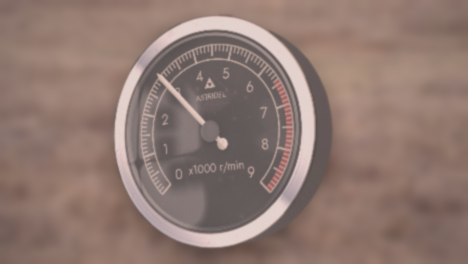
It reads 3000,rpm
